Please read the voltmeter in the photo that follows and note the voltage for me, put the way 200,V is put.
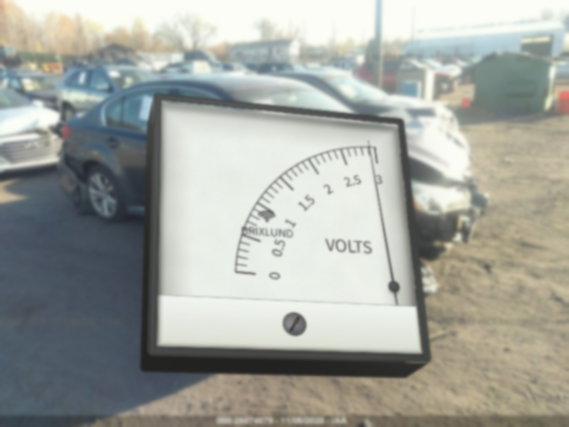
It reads 2.9,V
